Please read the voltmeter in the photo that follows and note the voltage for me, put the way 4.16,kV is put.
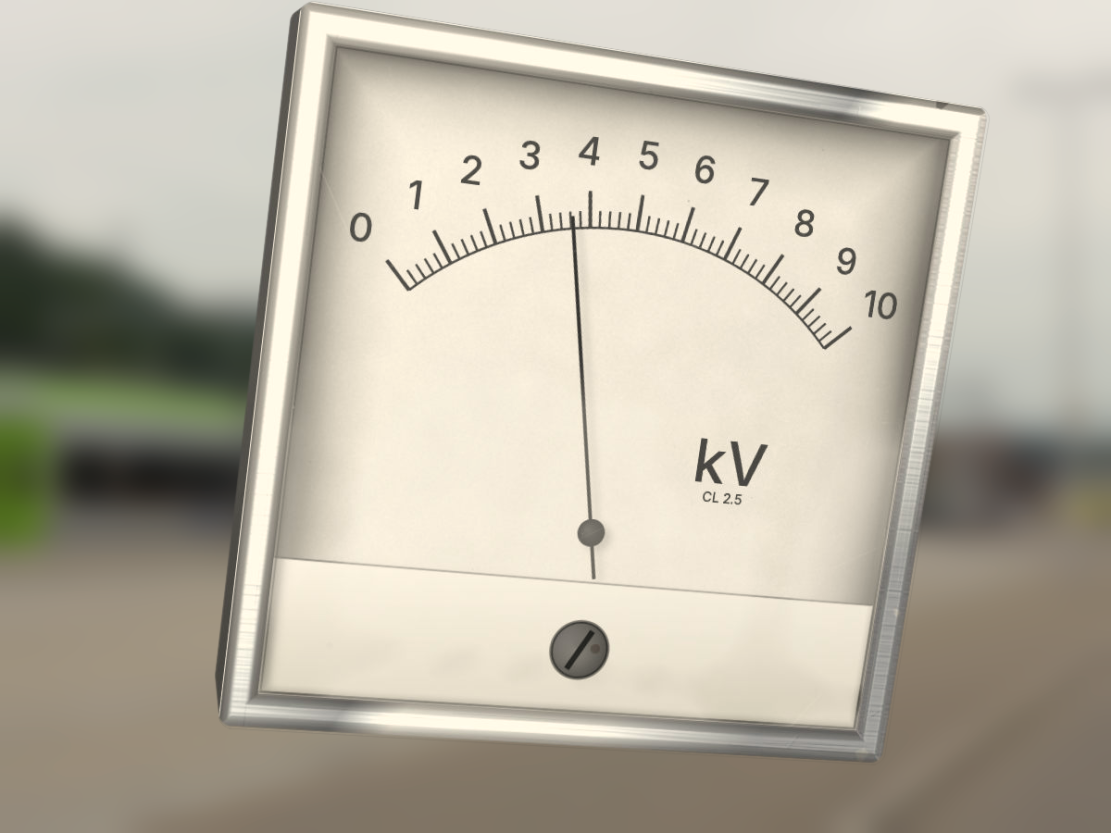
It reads 3.6,kV
